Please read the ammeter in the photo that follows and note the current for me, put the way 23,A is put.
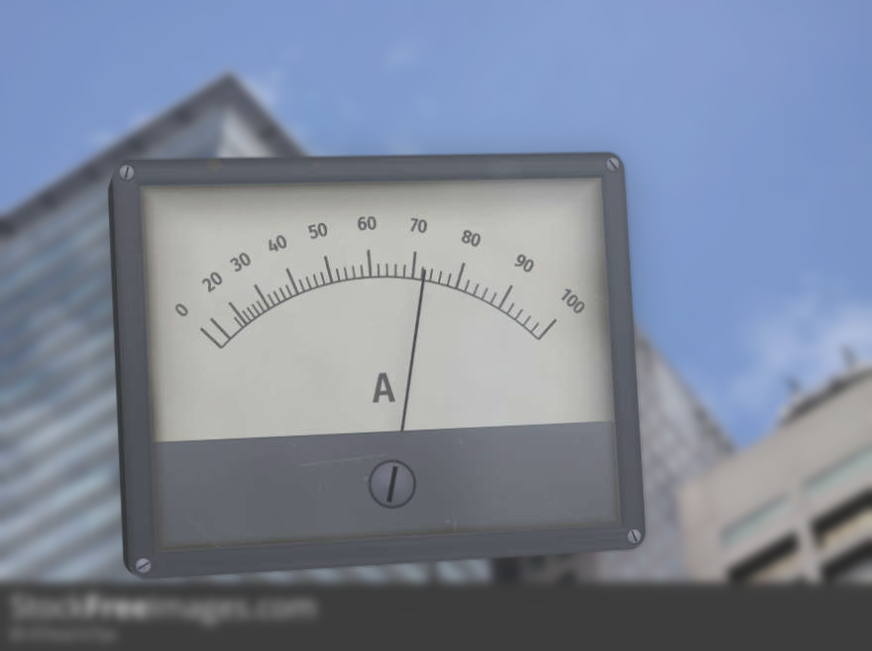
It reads 72,A
